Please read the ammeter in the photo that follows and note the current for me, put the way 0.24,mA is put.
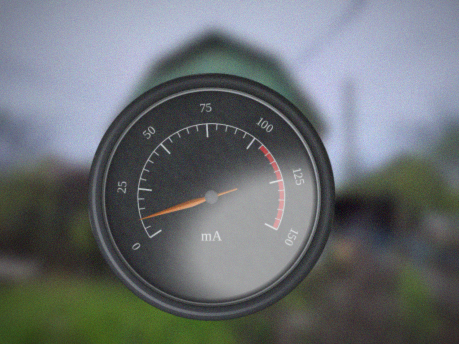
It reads 10,mA
